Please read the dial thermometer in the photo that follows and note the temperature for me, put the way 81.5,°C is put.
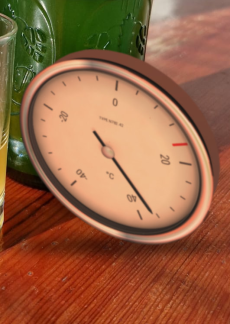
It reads 36,°C
